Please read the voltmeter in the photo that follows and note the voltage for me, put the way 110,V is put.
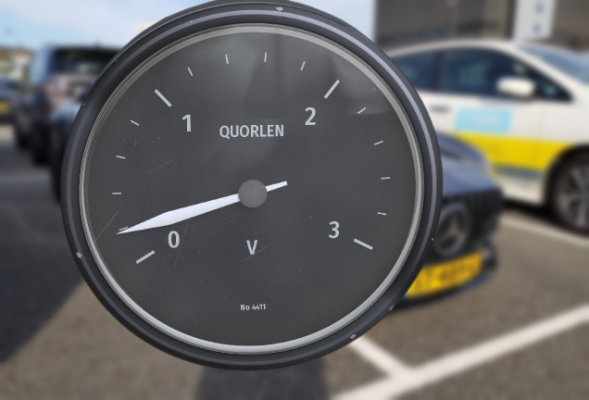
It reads 0.2,V
